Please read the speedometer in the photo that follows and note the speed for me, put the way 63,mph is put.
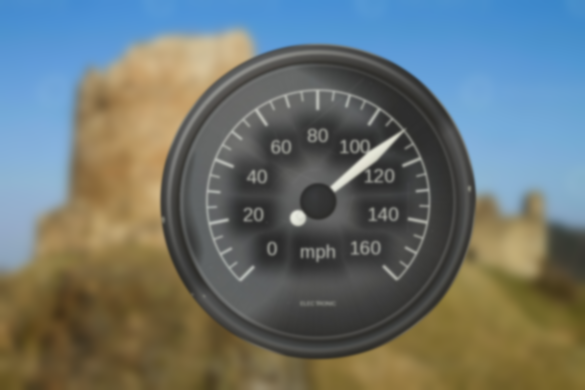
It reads 110,mph
